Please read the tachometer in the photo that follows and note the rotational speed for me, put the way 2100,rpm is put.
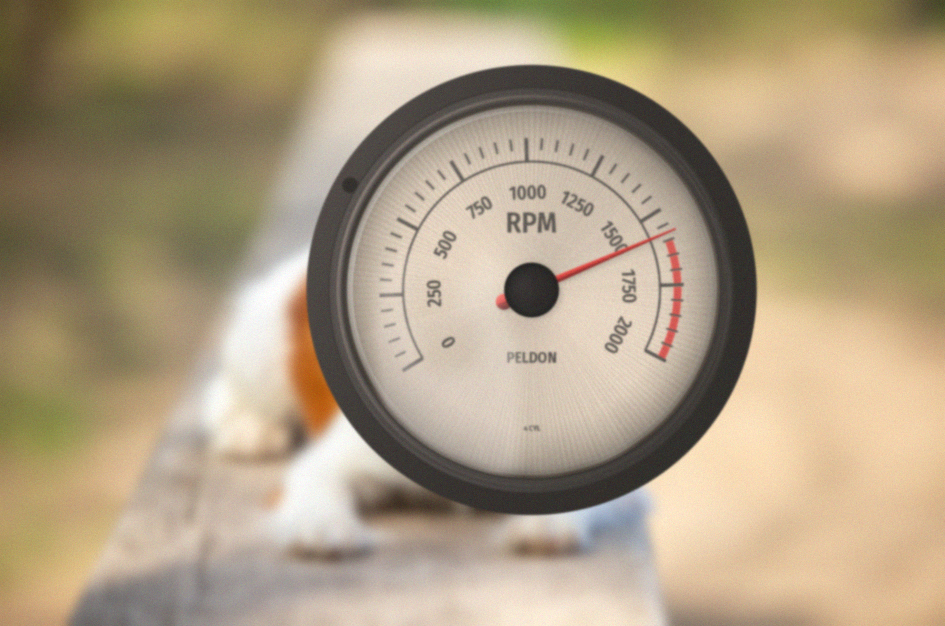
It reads 1575,rpm
